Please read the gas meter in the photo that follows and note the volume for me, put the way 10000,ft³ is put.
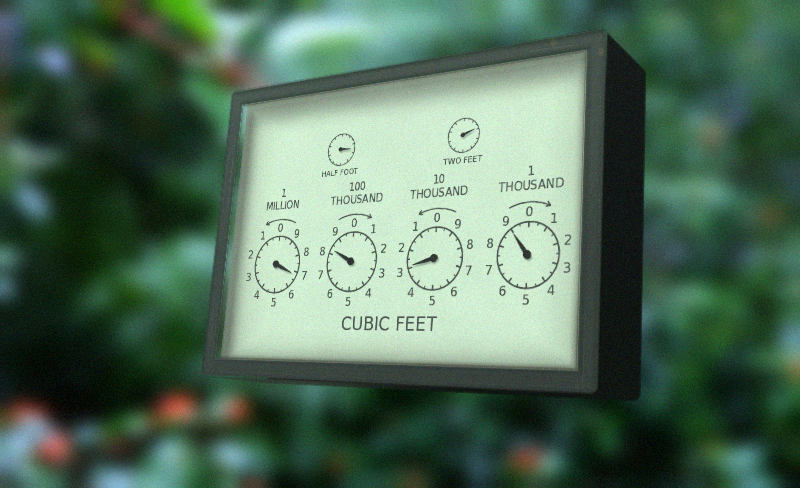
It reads 682900,ft³
